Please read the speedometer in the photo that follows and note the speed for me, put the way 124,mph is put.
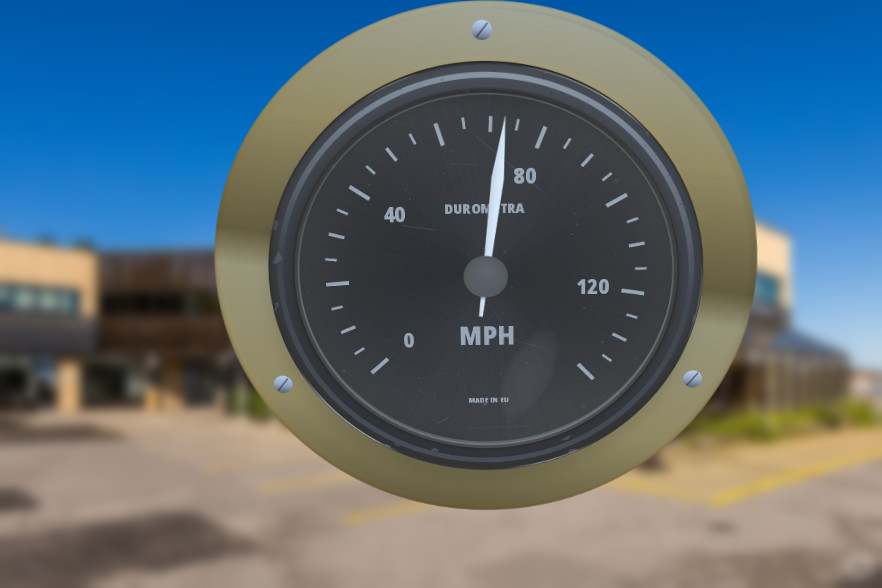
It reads 72.5,mph
